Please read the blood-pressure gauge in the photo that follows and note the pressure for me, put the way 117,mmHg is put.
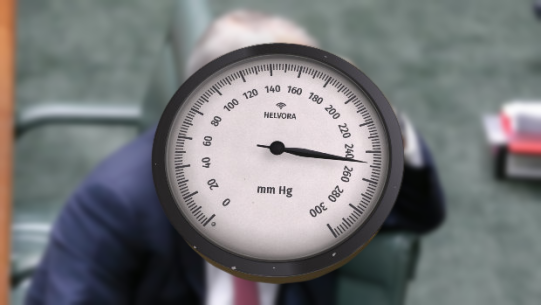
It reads 250,mmHg
